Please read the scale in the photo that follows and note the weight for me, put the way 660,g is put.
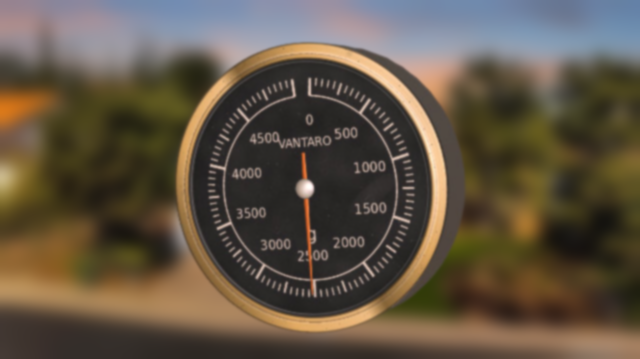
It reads 2500,g
